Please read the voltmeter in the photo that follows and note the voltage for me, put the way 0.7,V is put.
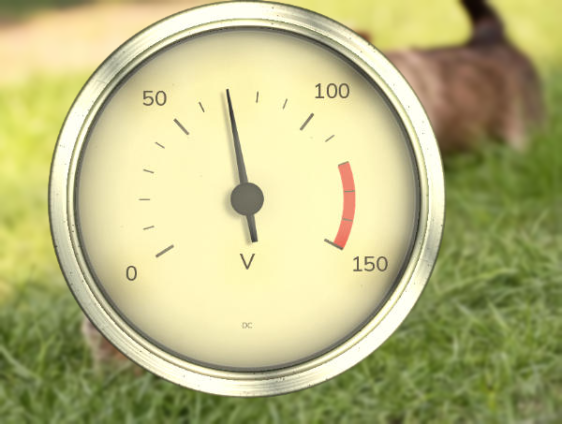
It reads 70,V
